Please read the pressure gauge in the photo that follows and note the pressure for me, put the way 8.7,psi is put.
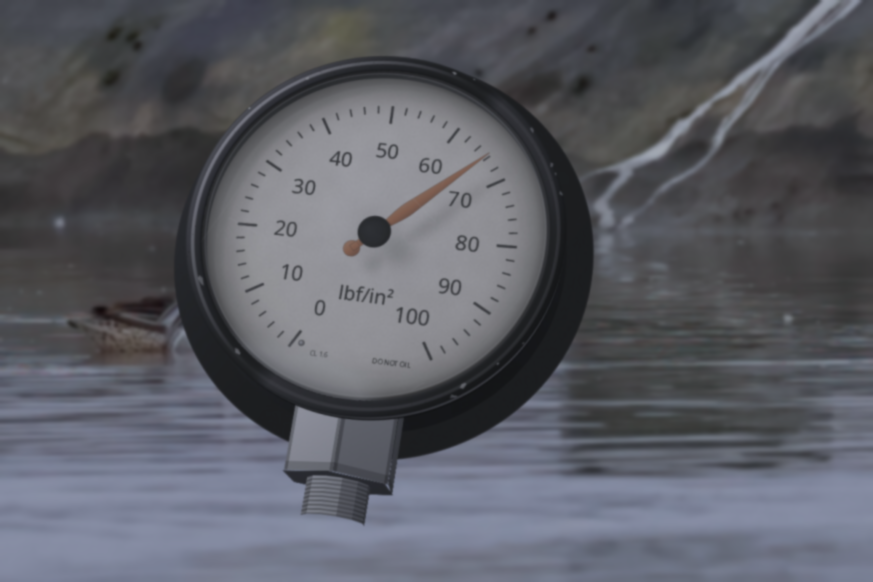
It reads 66,psi
